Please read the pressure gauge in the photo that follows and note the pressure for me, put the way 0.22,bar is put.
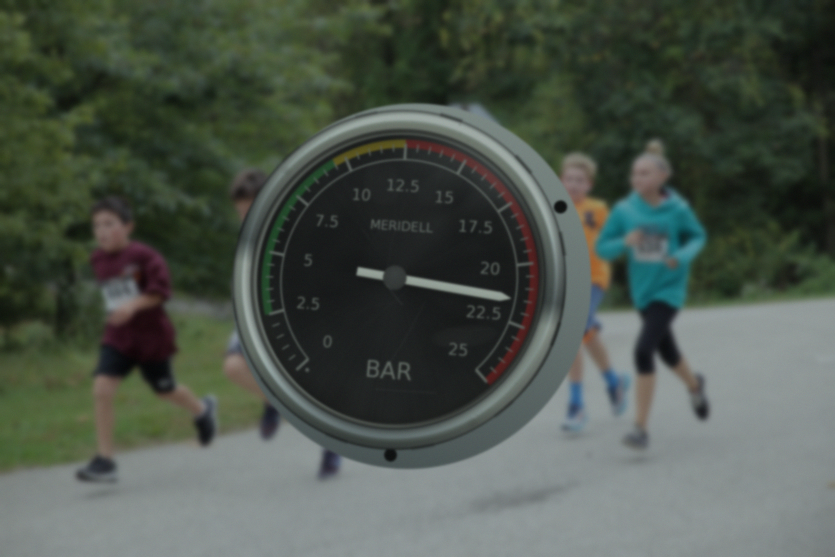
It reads 21.5,bar
